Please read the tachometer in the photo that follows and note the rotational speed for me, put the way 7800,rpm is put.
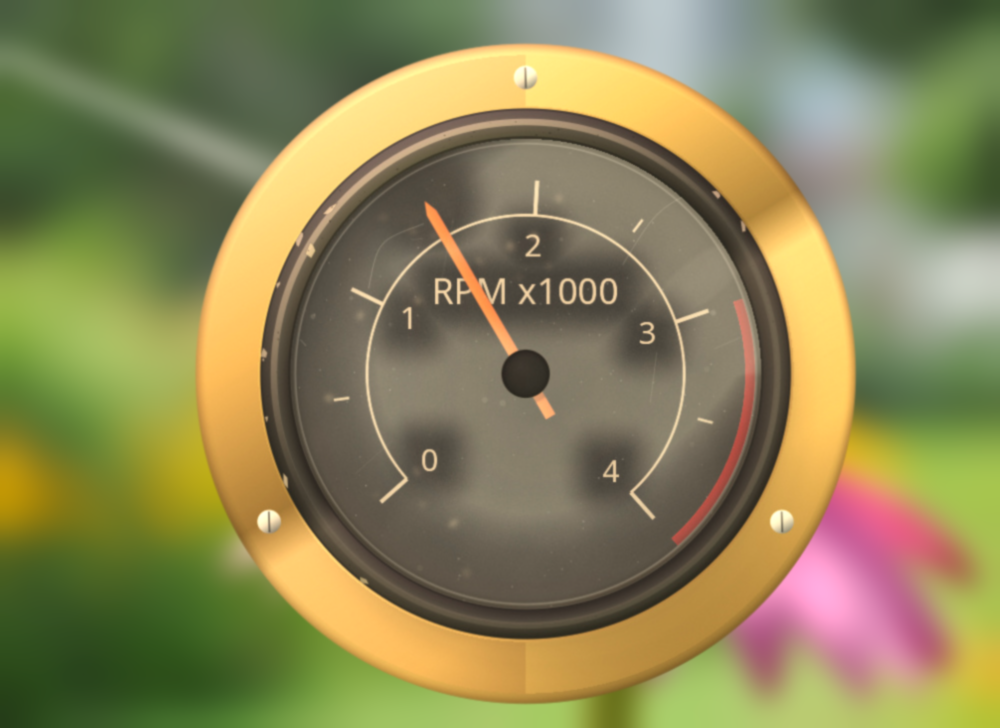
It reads 1500,rpm
